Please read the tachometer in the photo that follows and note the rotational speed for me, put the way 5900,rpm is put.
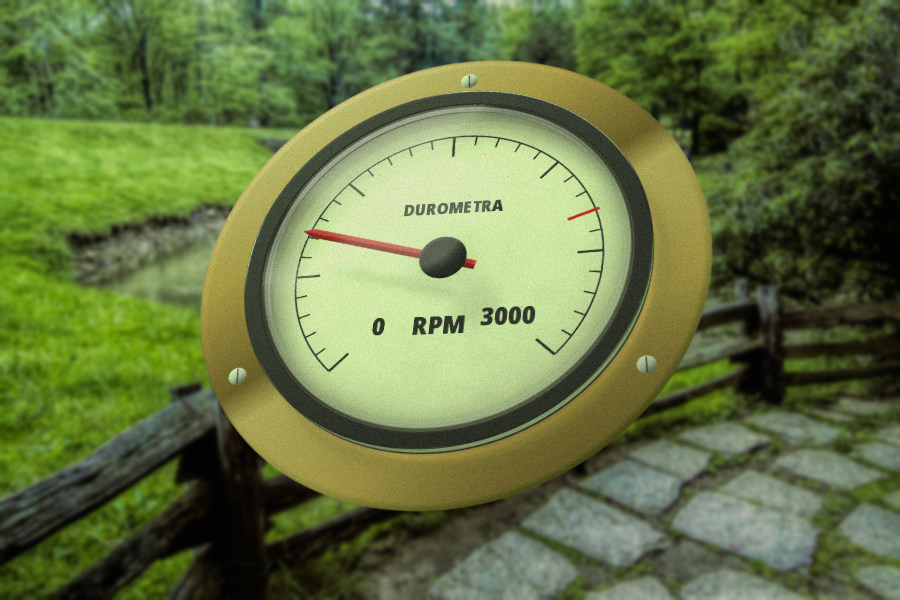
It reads 700,rpm
